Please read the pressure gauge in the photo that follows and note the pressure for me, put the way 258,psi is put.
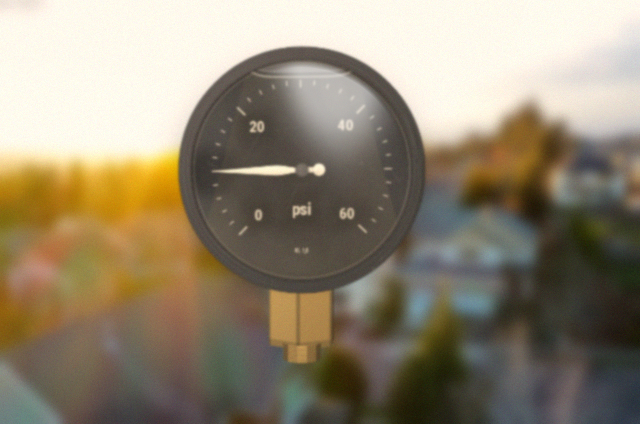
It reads 10,psi
